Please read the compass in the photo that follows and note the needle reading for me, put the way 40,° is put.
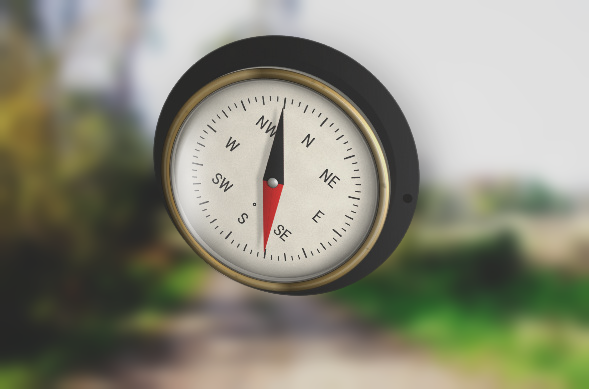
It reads 150,°
